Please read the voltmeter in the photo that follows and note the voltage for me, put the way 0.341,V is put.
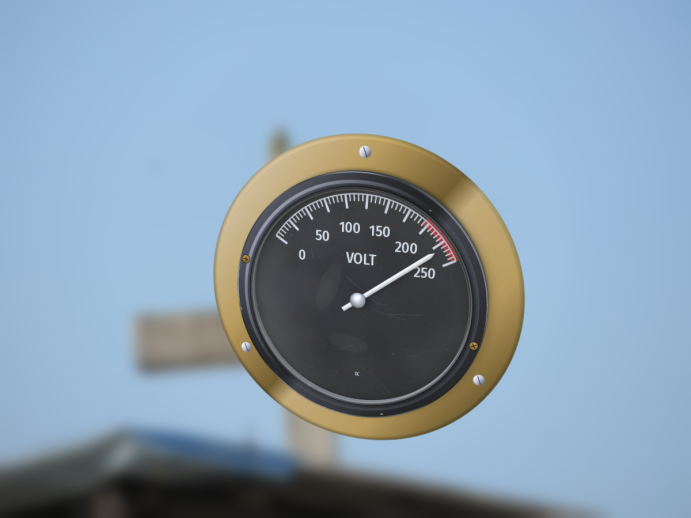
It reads 230,V
